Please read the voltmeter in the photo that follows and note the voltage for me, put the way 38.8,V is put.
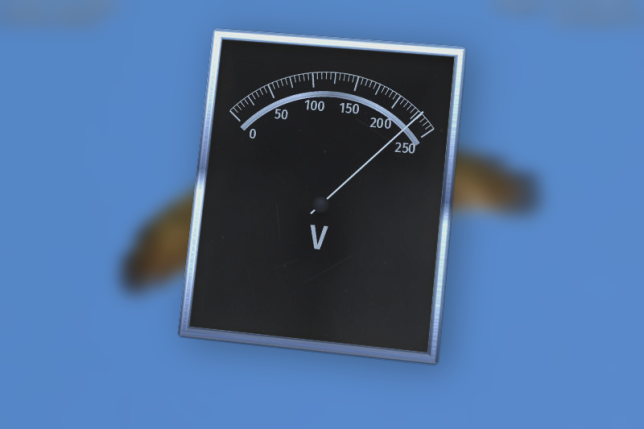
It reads 230,V
